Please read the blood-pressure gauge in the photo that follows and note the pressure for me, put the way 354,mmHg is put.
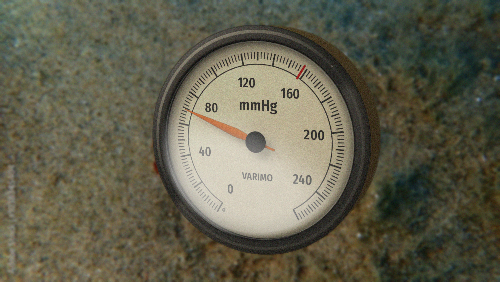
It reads 70,mmHg
